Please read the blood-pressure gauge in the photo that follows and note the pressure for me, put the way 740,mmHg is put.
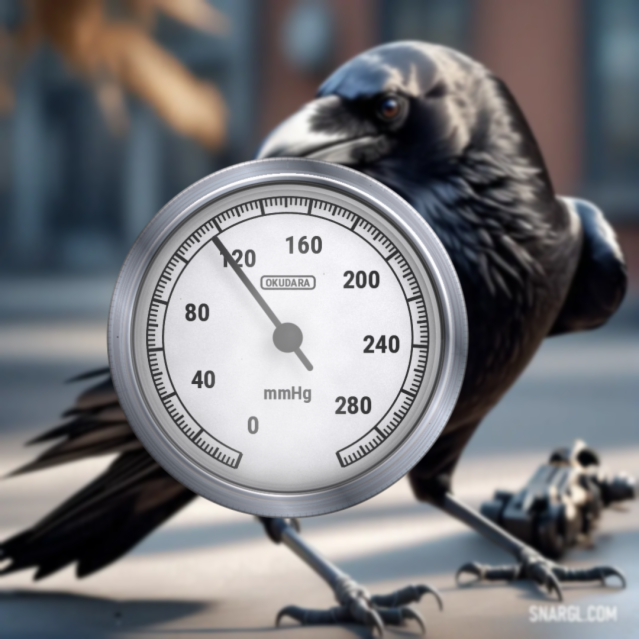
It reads 116,mmHg
